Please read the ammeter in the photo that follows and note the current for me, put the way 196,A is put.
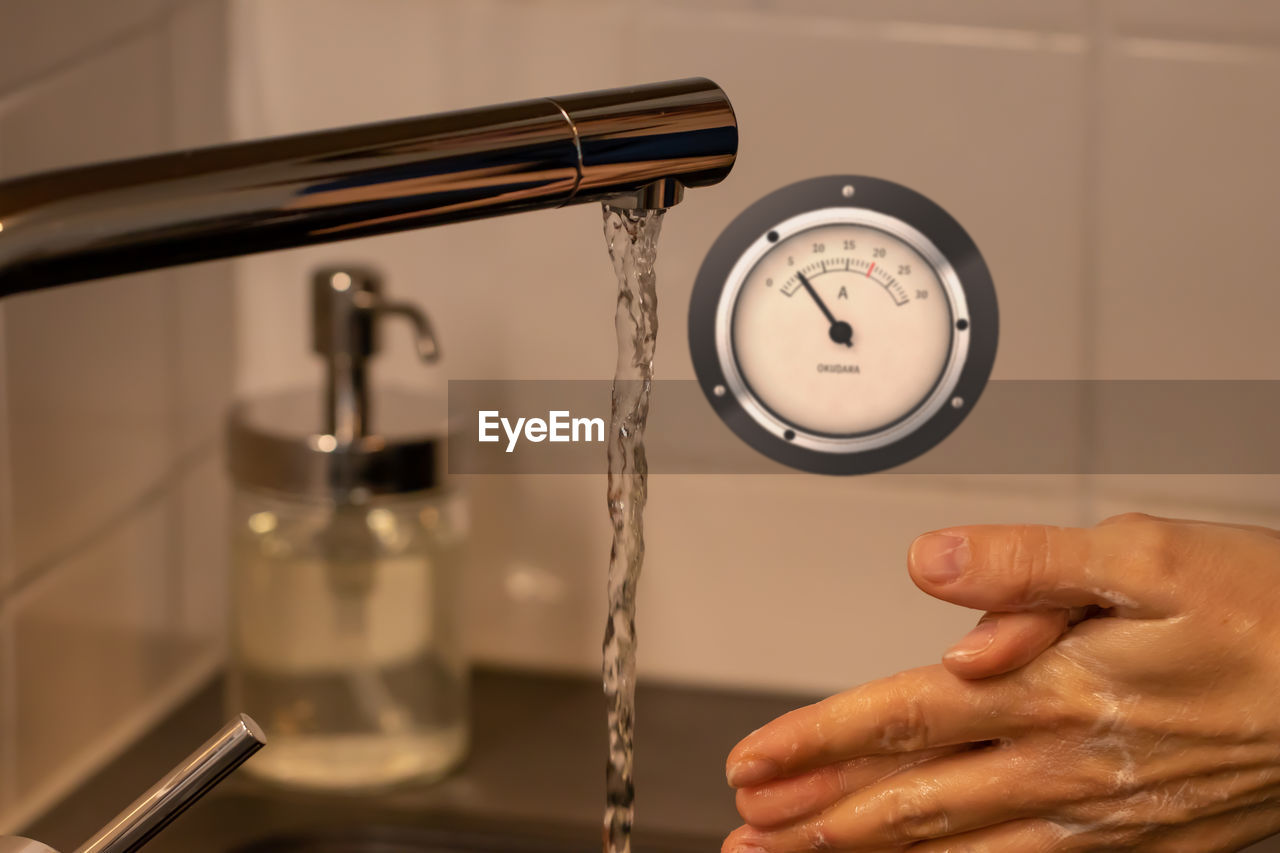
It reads 5,A
